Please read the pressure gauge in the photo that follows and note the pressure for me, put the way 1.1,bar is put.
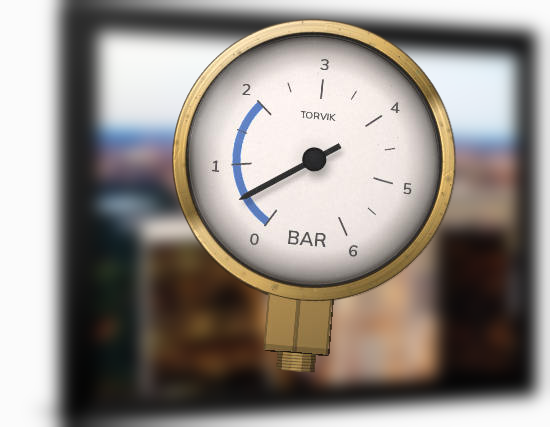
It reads 0.5,bar
